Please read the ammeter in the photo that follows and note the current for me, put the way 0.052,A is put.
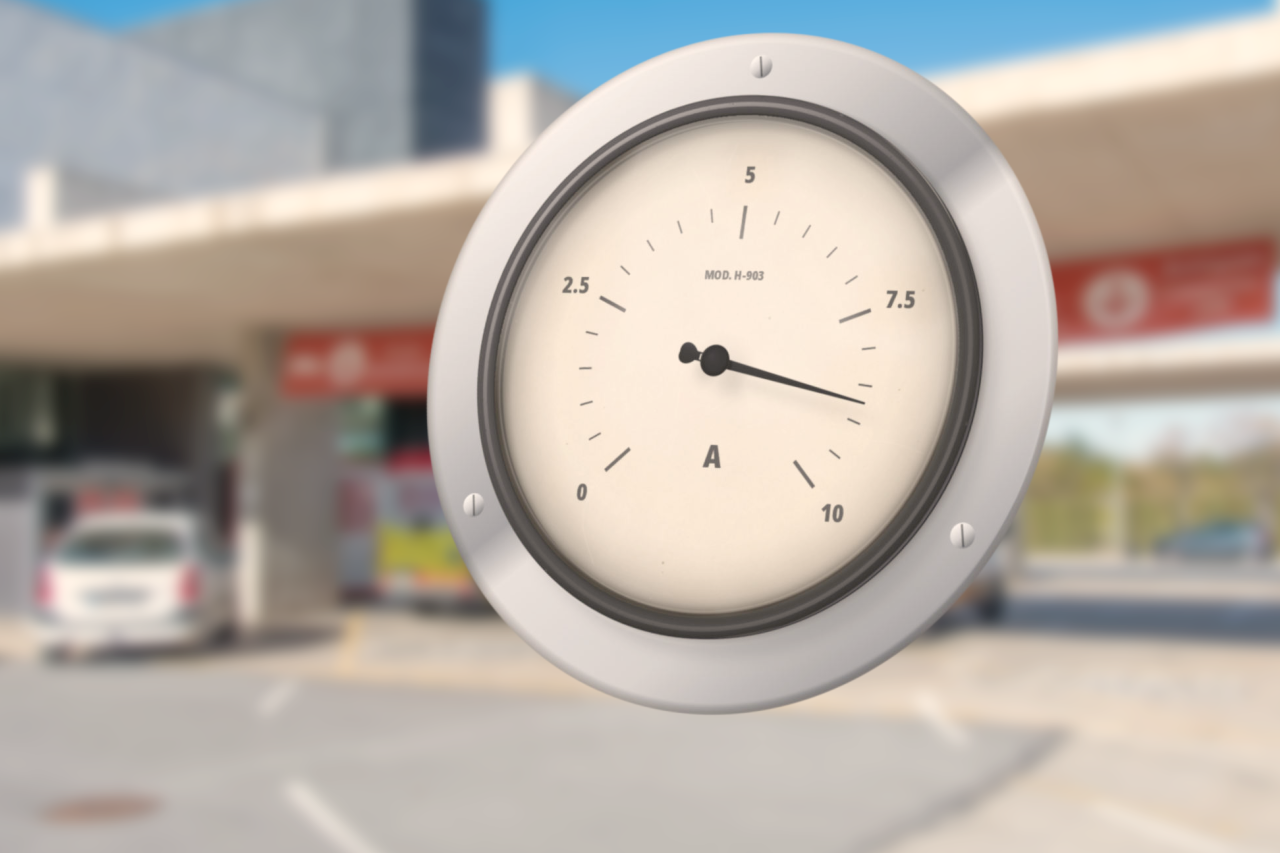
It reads 8.75,A
